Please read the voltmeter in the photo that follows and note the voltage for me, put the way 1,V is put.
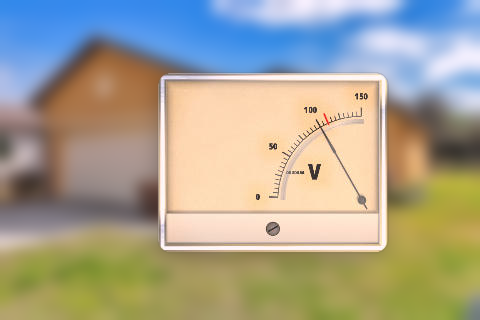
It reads 100,V
